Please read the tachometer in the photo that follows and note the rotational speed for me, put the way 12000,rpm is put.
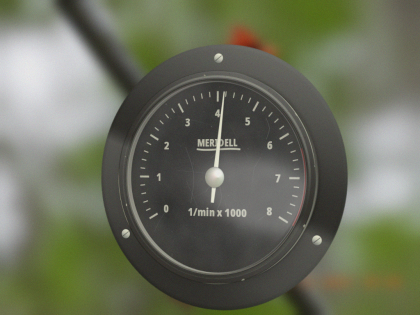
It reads 4200,rpm
